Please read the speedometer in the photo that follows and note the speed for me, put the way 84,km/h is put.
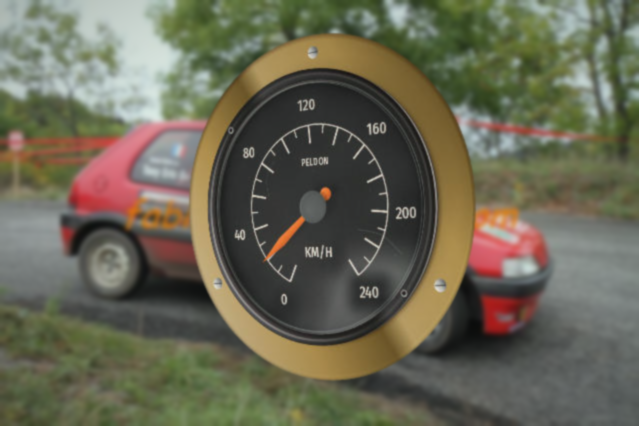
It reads 20,km/h
